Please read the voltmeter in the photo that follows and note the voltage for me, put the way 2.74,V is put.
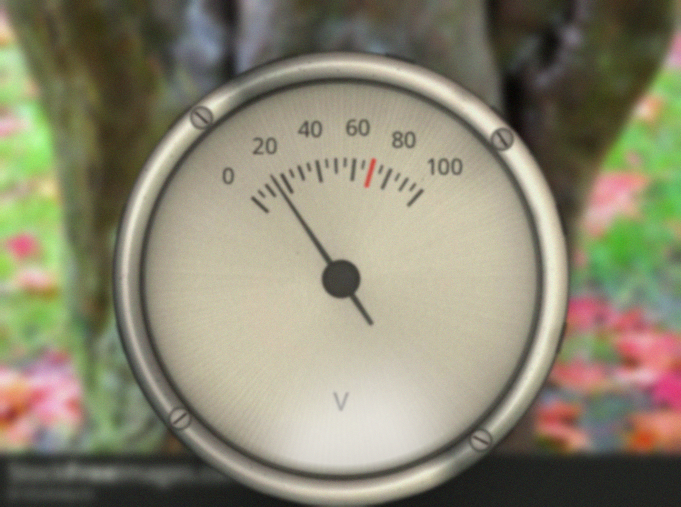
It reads 15,V
